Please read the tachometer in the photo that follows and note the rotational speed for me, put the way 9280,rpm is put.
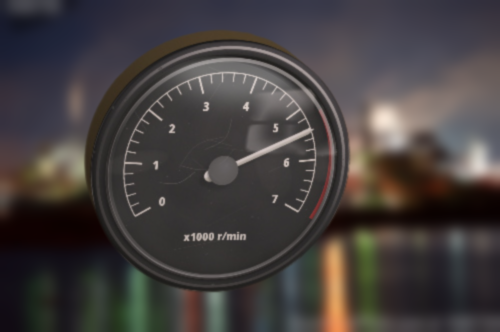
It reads 5400,rpm
